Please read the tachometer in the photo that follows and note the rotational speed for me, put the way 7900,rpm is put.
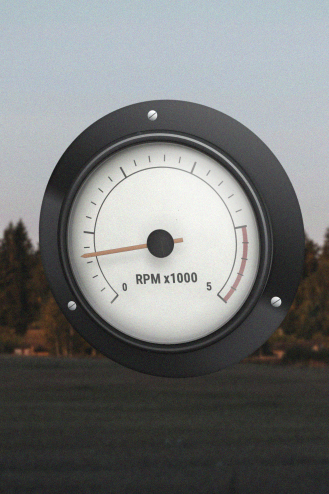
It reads 700,rpm
